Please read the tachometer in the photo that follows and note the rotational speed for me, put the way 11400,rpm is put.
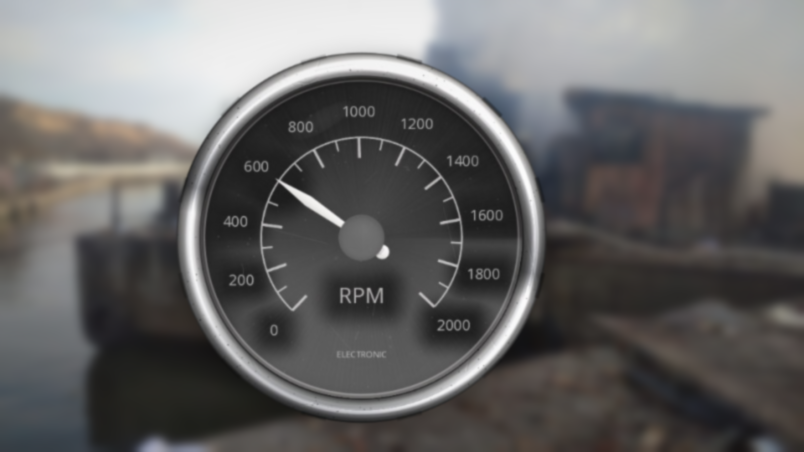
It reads 600,rpm
